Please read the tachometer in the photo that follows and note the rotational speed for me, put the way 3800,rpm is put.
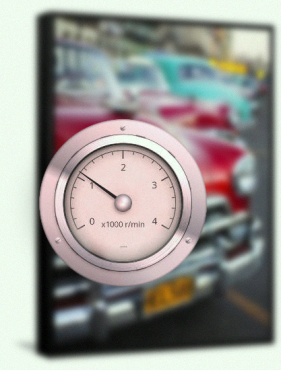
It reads 1100,rpm
